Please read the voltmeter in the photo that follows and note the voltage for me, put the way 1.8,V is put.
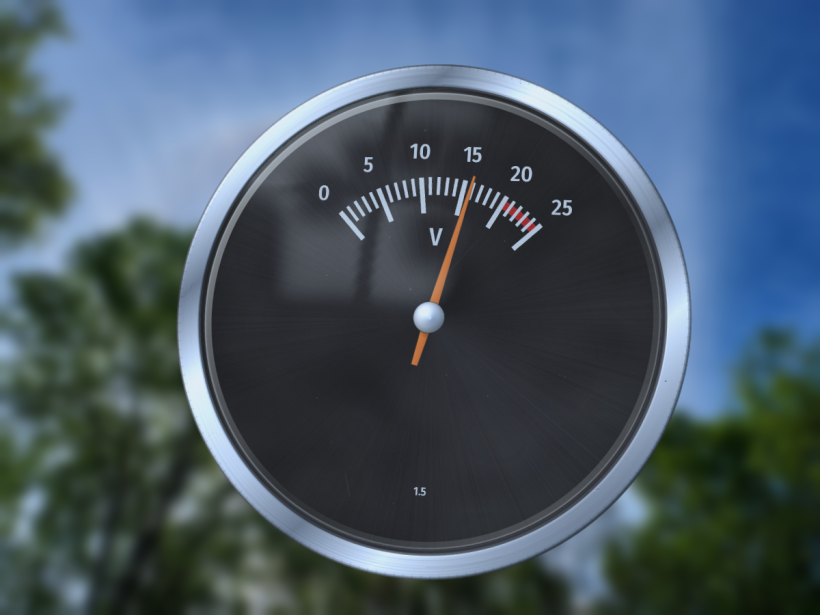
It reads 16,V
